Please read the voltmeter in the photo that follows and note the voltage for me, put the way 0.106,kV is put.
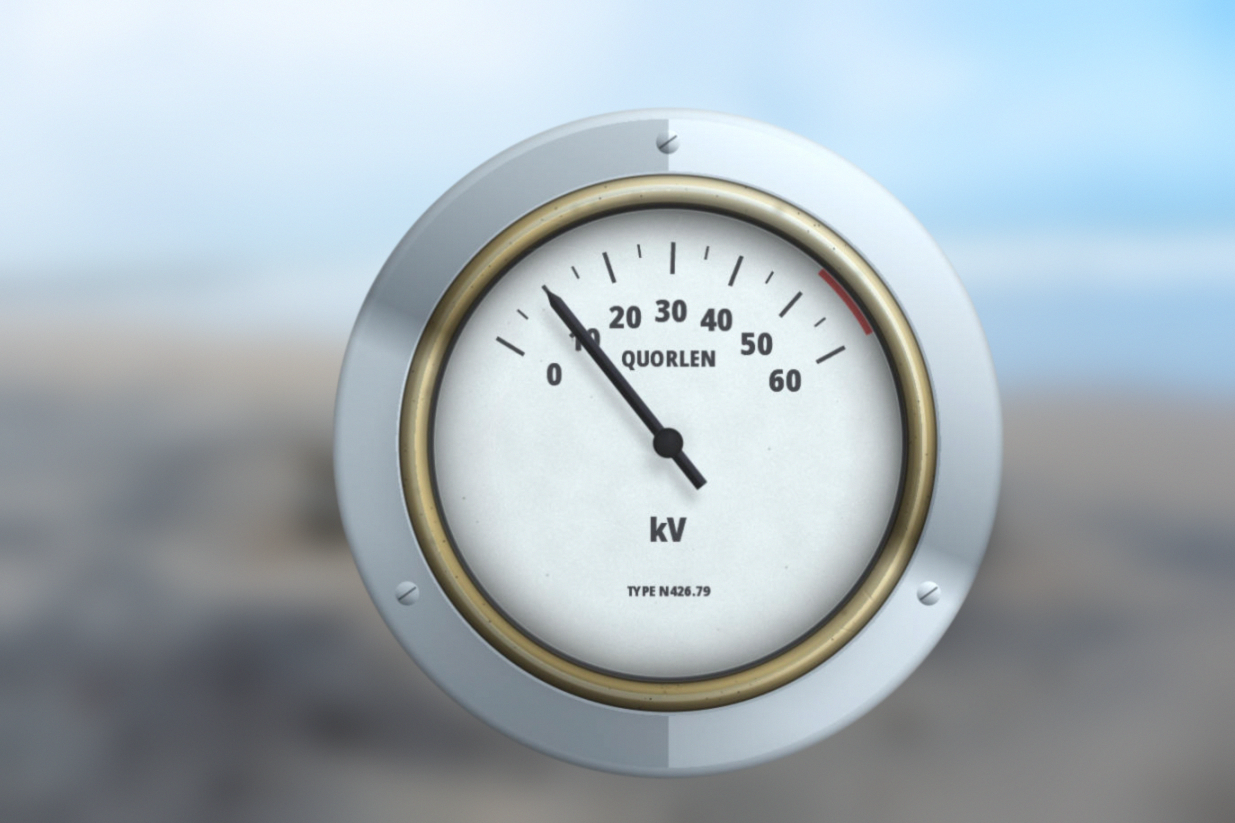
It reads 10,kV
